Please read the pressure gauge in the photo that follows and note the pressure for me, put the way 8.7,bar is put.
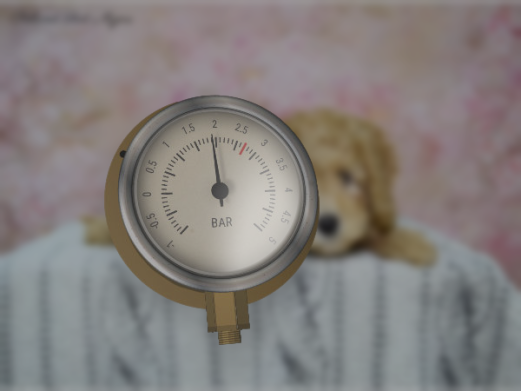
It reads 1.9,bar
